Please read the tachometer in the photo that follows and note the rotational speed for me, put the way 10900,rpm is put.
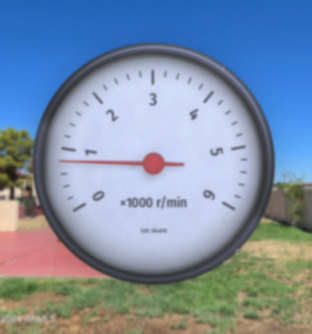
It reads 800,rpm
